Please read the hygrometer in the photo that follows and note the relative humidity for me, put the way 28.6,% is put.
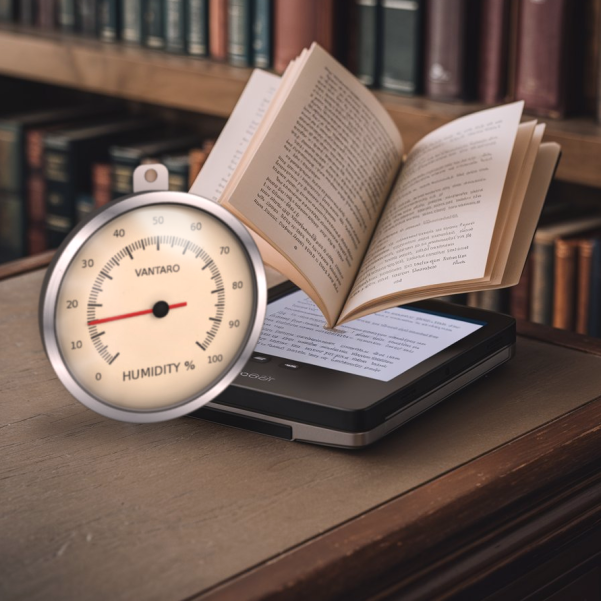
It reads 15,%
